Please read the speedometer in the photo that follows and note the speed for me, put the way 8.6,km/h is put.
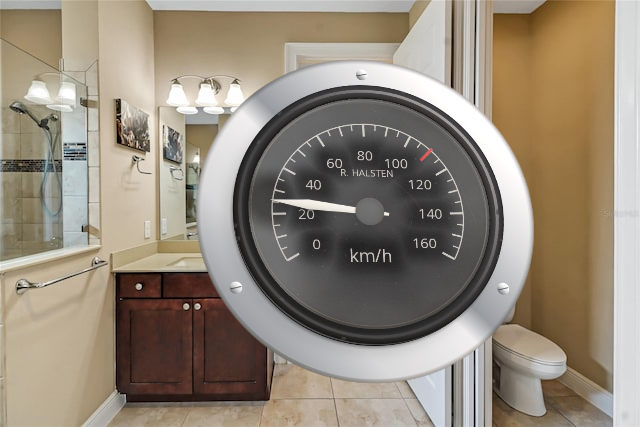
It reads 25,km/h
